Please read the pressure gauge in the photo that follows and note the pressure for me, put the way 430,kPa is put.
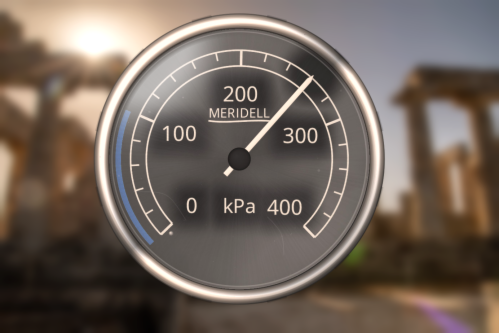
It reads 260,kPa
